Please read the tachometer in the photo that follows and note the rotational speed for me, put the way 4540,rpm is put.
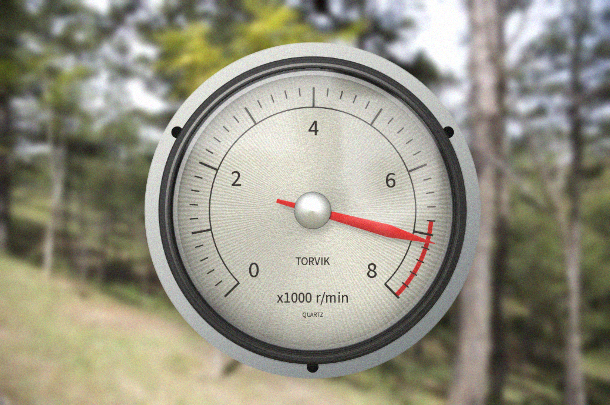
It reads 7100,rpm
